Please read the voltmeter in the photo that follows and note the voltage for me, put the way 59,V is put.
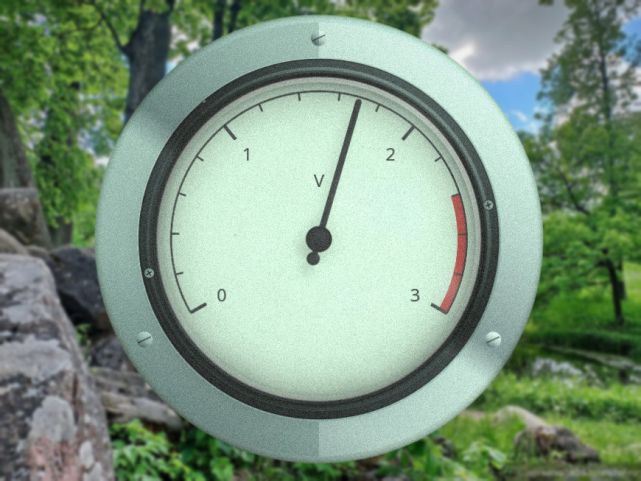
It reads 1.7,V
